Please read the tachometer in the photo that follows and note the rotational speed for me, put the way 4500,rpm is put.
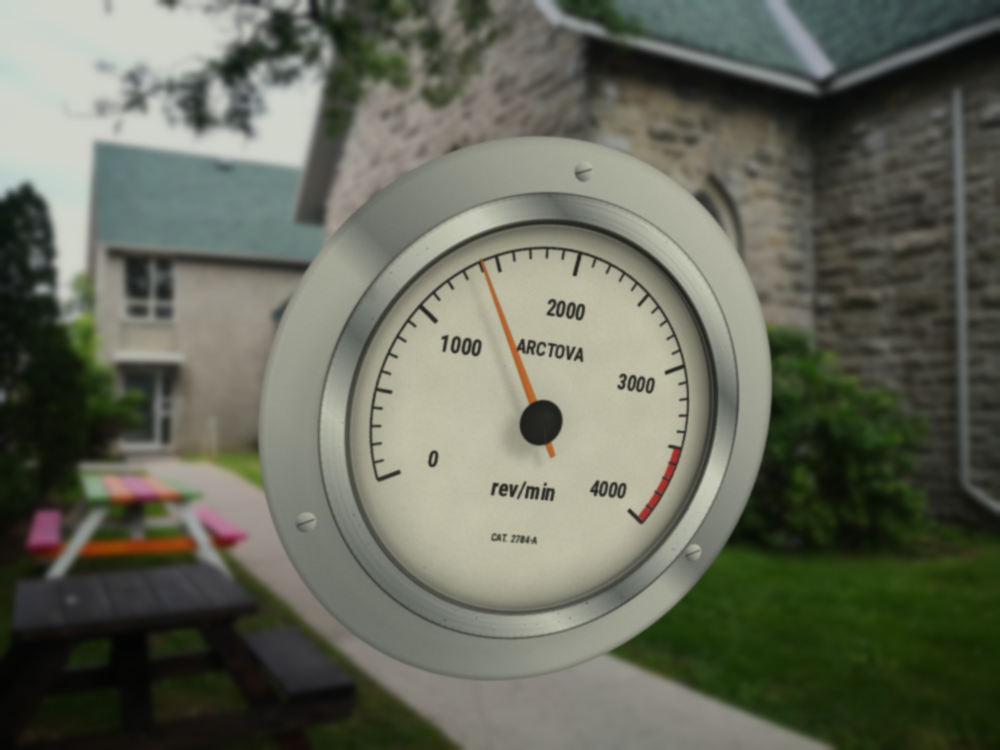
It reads 1400,rpm
